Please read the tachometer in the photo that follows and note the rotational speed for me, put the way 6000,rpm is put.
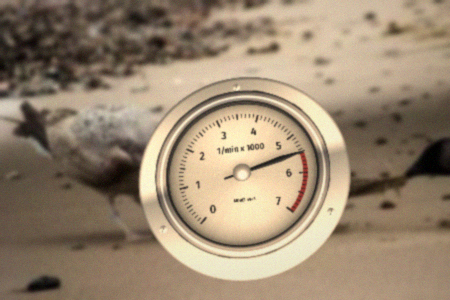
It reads 5500,rpm
